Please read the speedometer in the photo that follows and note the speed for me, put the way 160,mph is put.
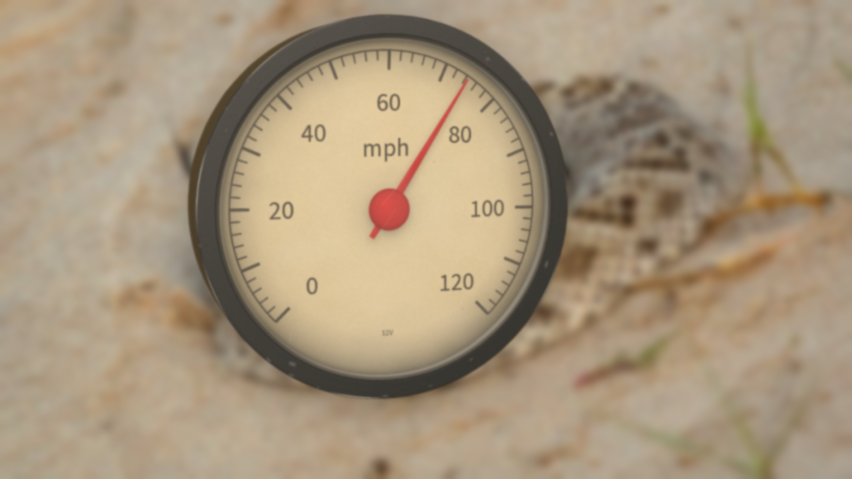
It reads 74,mph
